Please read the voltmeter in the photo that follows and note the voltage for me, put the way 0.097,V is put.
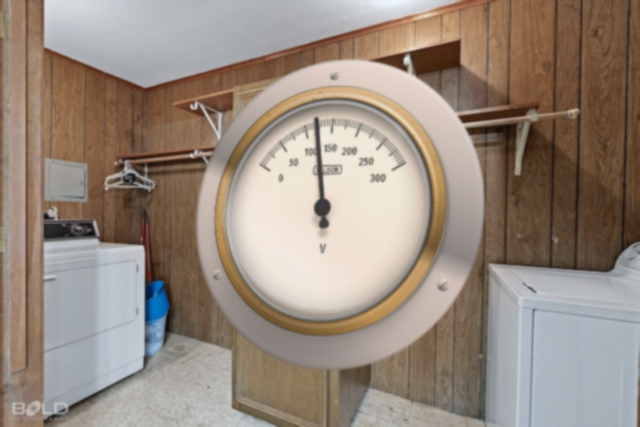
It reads 125,V
